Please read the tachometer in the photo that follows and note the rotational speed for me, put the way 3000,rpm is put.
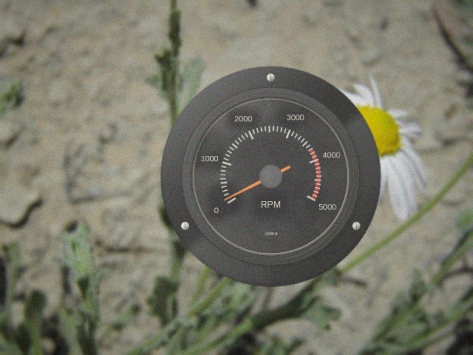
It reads 100,rpm
